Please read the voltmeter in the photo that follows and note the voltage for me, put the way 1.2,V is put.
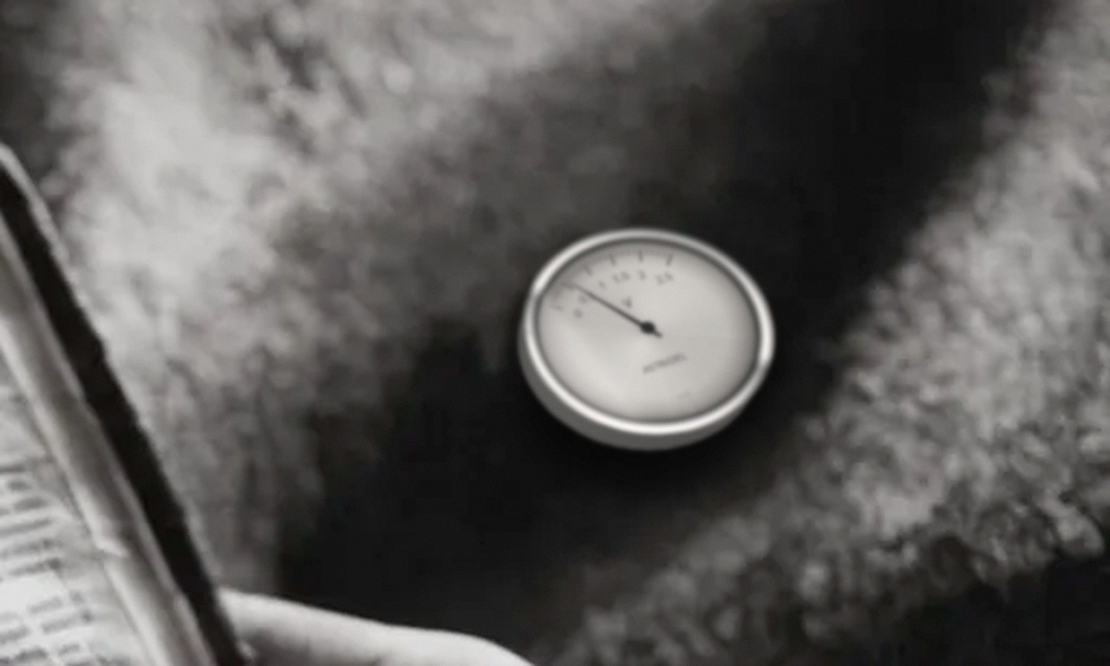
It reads 0.5,V
